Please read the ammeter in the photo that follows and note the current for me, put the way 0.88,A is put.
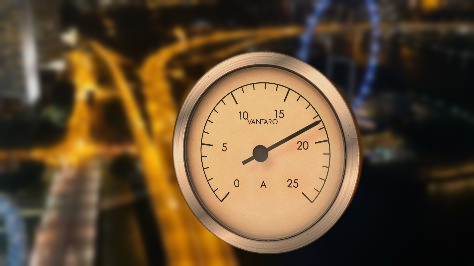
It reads 18.5,A
